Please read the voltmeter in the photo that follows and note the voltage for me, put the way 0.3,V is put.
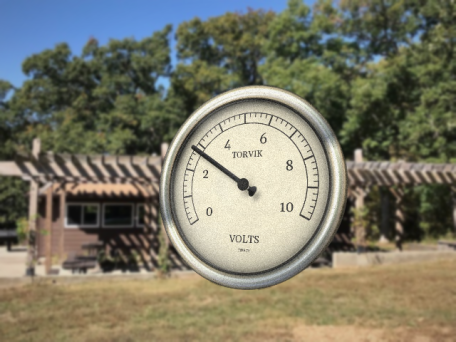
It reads 2.8,V
